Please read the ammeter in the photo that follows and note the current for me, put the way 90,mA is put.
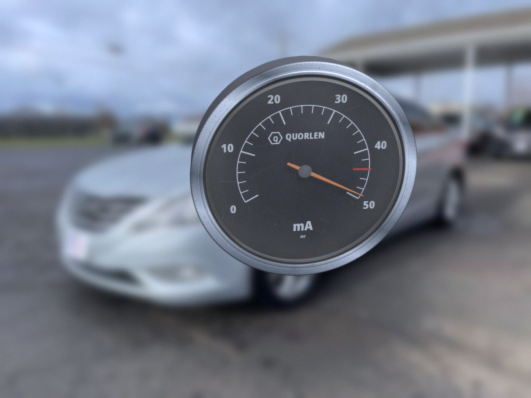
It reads 49,mA
